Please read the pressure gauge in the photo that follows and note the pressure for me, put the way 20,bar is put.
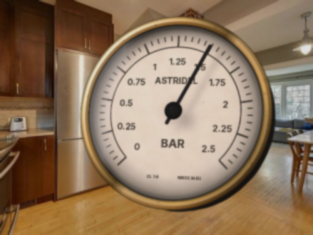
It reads 1.5,bar
